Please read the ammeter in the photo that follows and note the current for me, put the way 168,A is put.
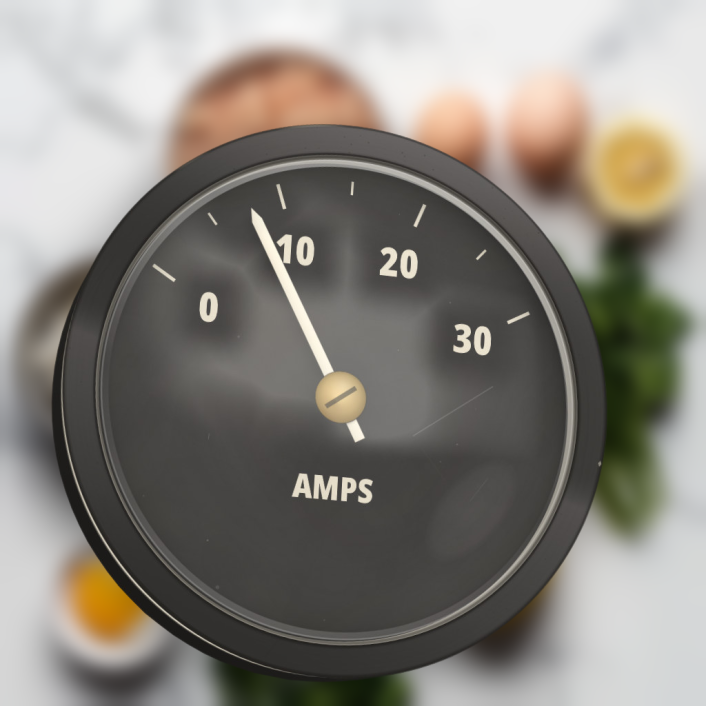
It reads 7.5,A
